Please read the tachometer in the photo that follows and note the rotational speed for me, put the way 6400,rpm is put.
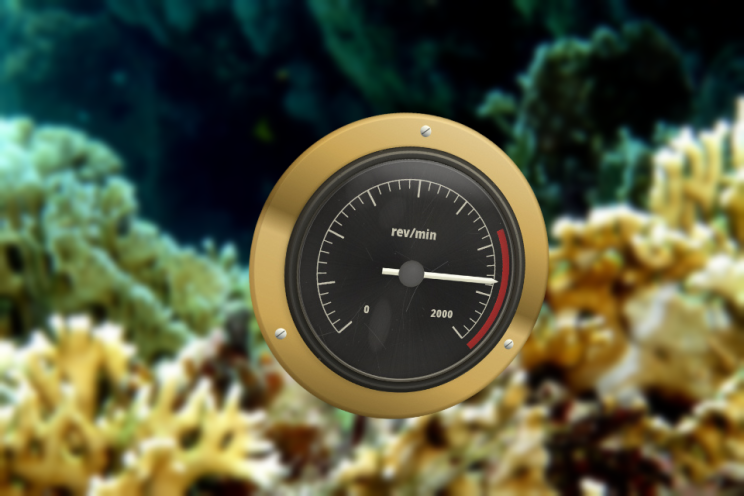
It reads 1675,rpm
